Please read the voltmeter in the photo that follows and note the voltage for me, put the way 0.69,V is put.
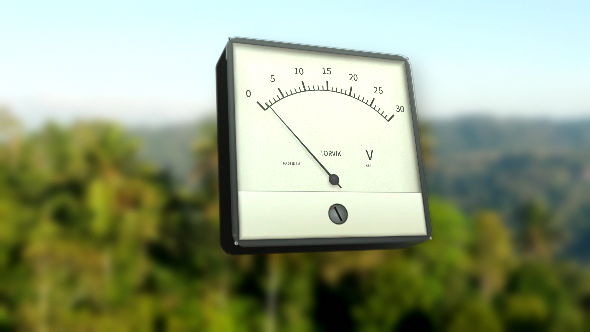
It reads 1,V
